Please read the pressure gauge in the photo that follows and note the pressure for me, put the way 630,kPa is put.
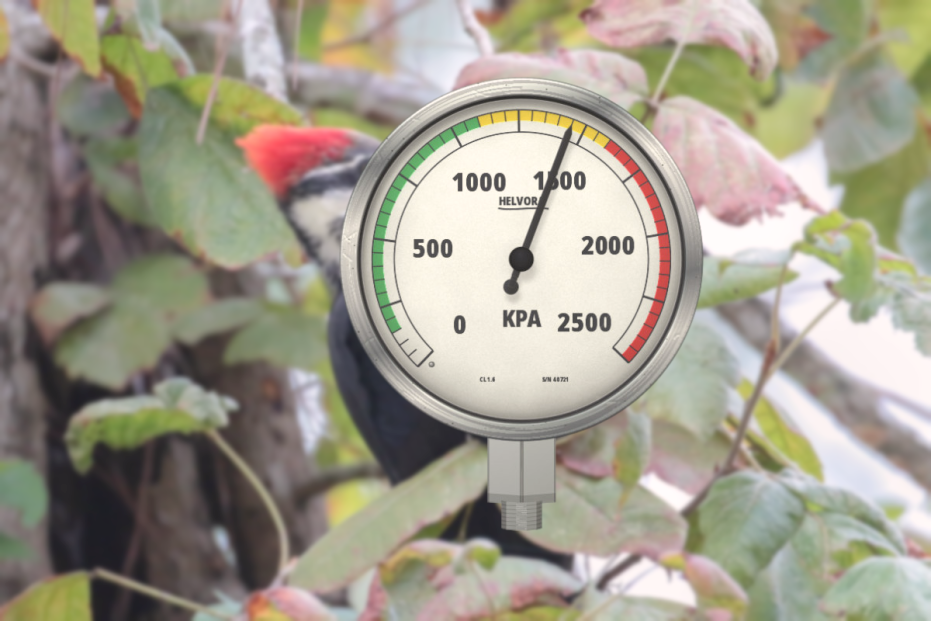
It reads 1450,kPa
